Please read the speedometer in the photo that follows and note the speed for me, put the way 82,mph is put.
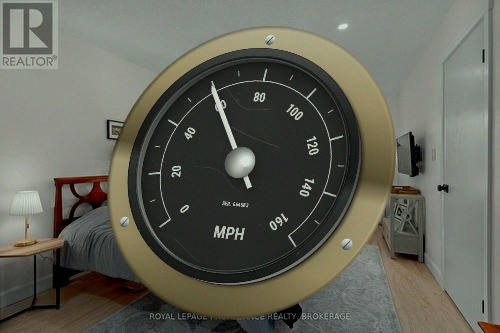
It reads 60,mph
